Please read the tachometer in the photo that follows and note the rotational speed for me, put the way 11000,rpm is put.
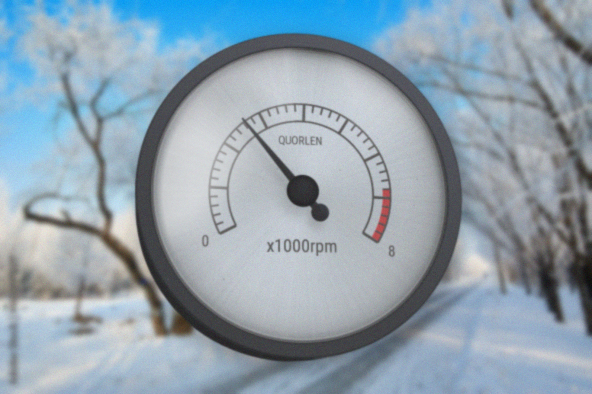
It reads 2600,rpm
